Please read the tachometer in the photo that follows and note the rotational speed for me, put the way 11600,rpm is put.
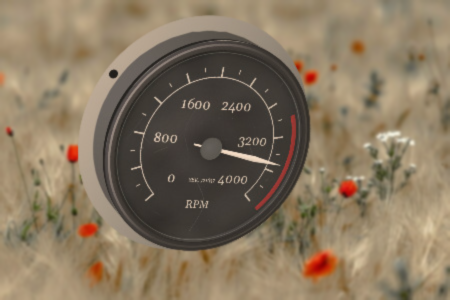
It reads 3500,rpm
